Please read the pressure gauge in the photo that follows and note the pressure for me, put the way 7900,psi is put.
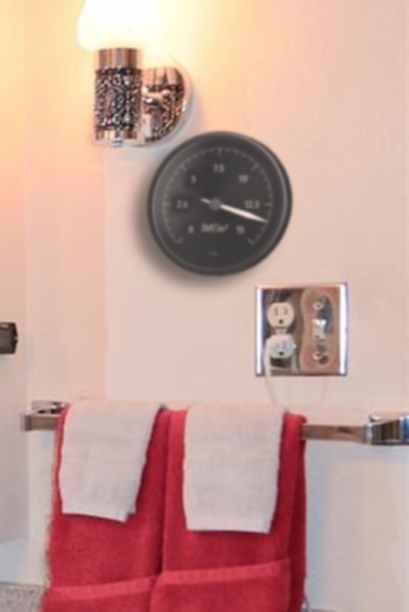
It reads 13.5,psi
